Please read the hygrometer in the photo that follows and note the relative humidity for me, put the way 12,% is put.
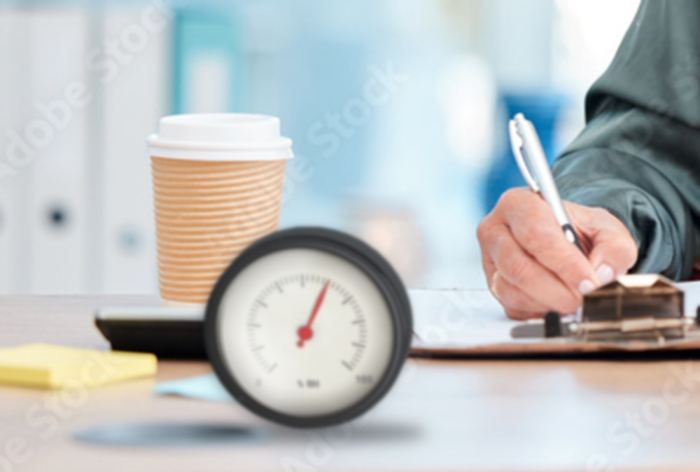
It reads 60,%
